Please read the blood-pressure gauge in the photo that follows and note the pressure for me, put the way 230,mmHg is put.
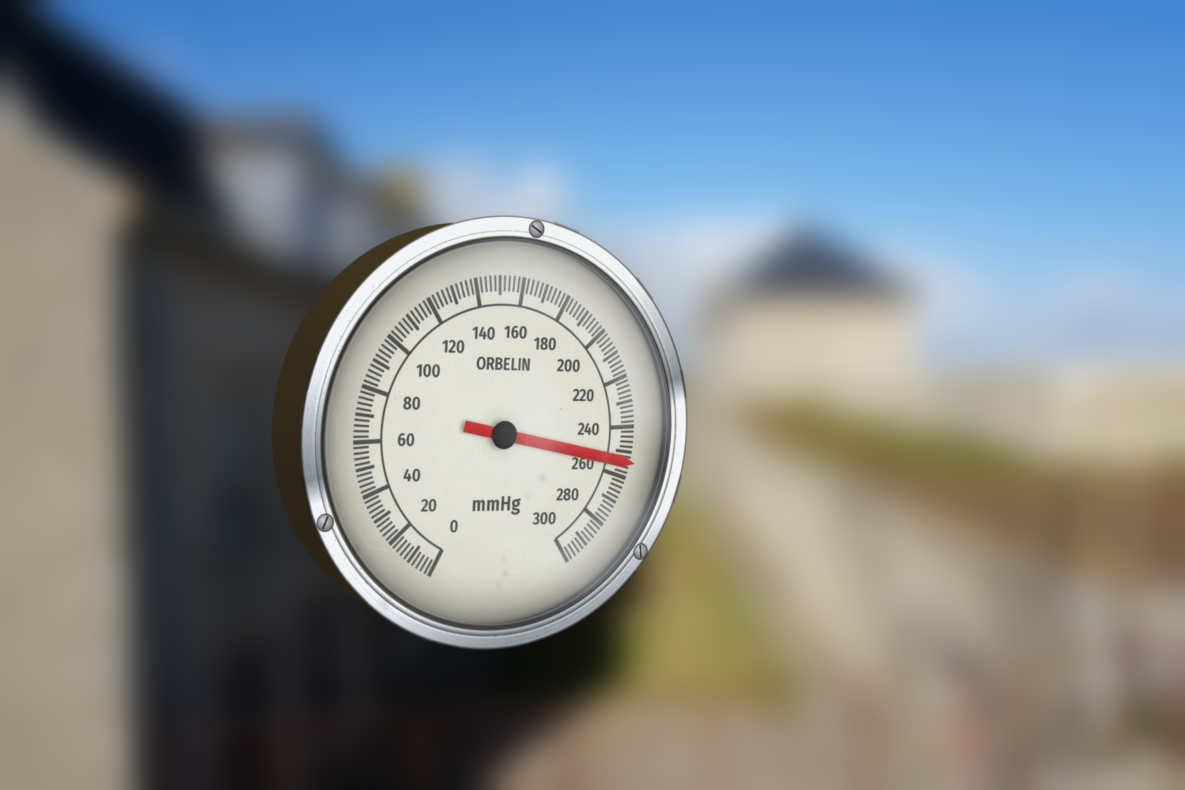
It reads 254,mmHg
